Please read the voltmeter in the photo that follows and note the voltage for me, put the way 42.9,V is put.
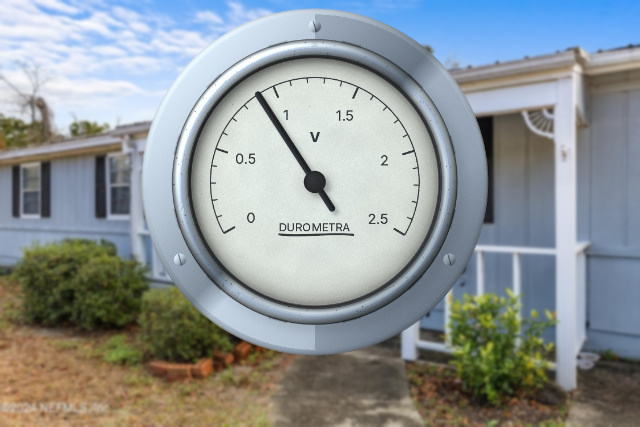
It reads 0.9,V
